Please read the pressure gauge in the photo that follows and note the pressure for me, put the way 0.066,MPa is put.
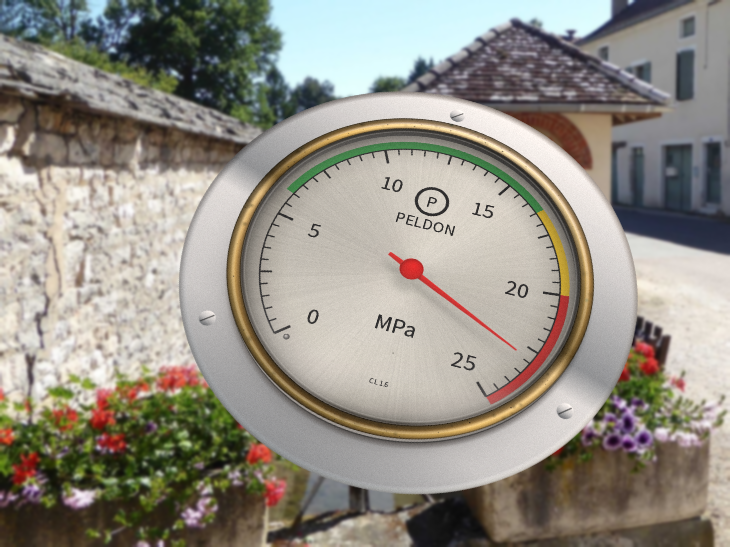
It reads 23,MPa
